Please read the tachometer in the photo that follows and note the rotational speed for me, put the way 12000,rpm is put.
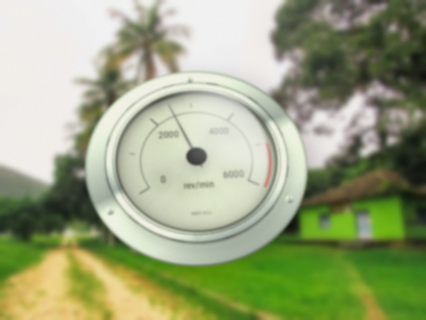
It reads 2500,rpm
